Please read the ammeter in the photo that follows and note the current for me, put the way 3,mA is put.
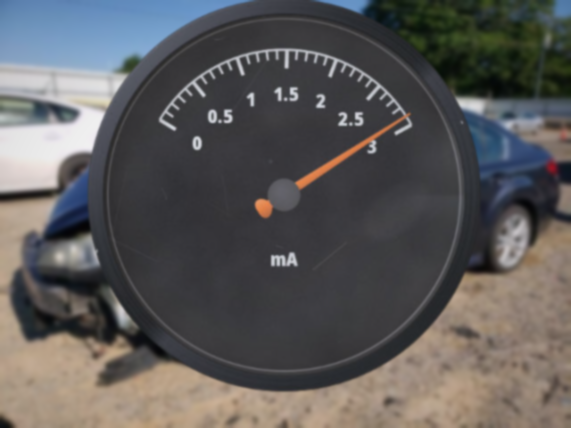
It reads 2.9,mA
